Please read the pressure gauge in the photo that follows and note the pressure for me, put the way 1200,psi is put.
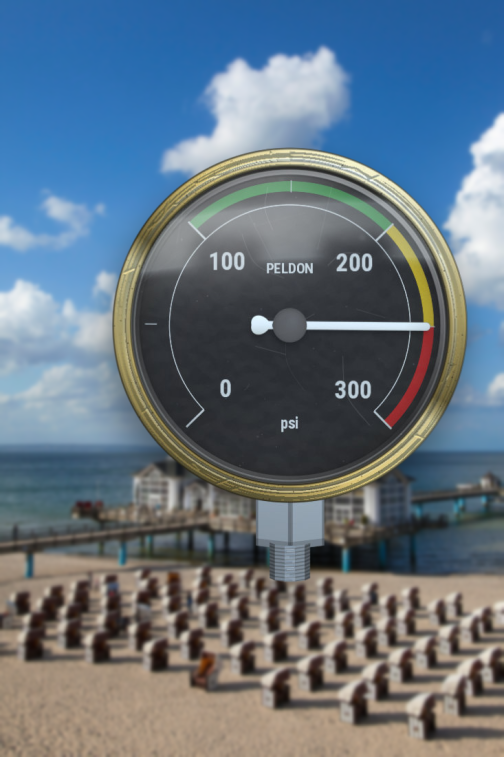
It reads 250,psi
